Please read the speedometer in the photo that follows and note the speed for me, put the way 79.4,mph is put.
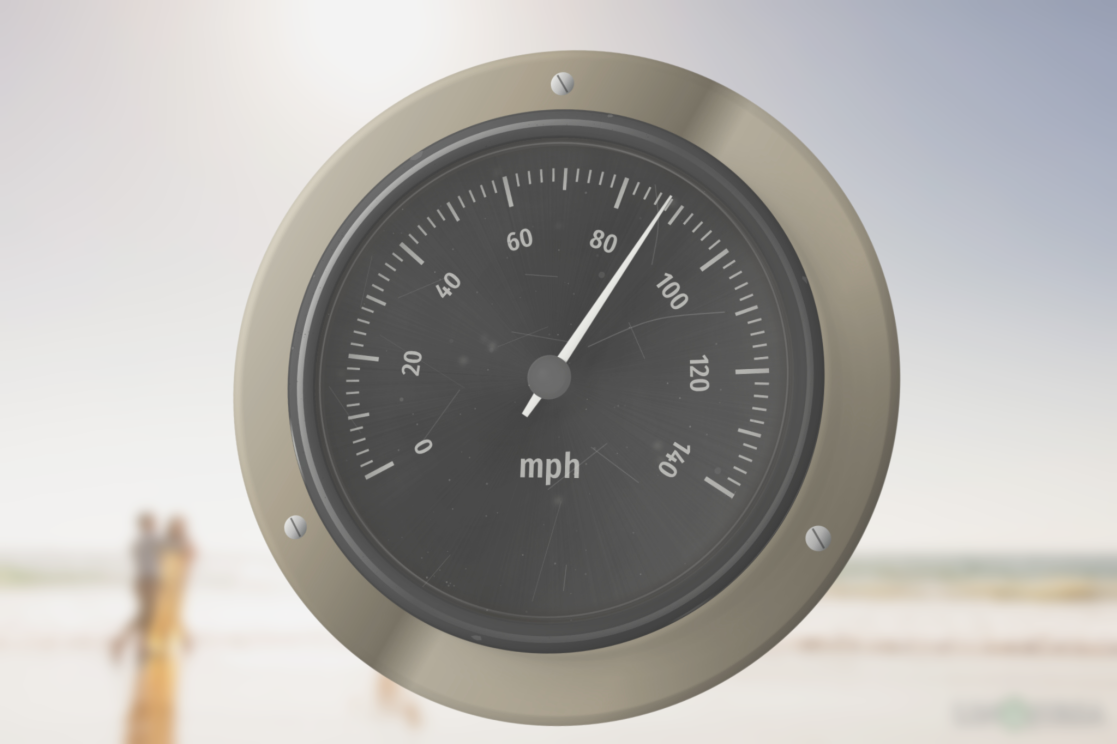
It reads 88,mph
